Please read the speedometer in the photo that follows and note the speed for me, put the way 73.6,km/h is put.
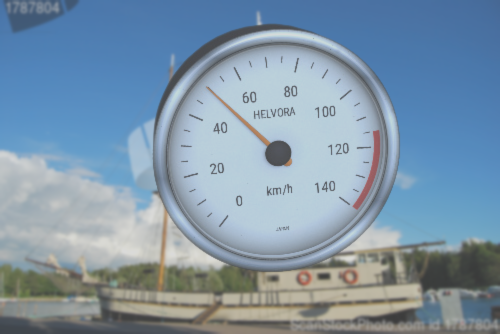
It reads 50,km/h
